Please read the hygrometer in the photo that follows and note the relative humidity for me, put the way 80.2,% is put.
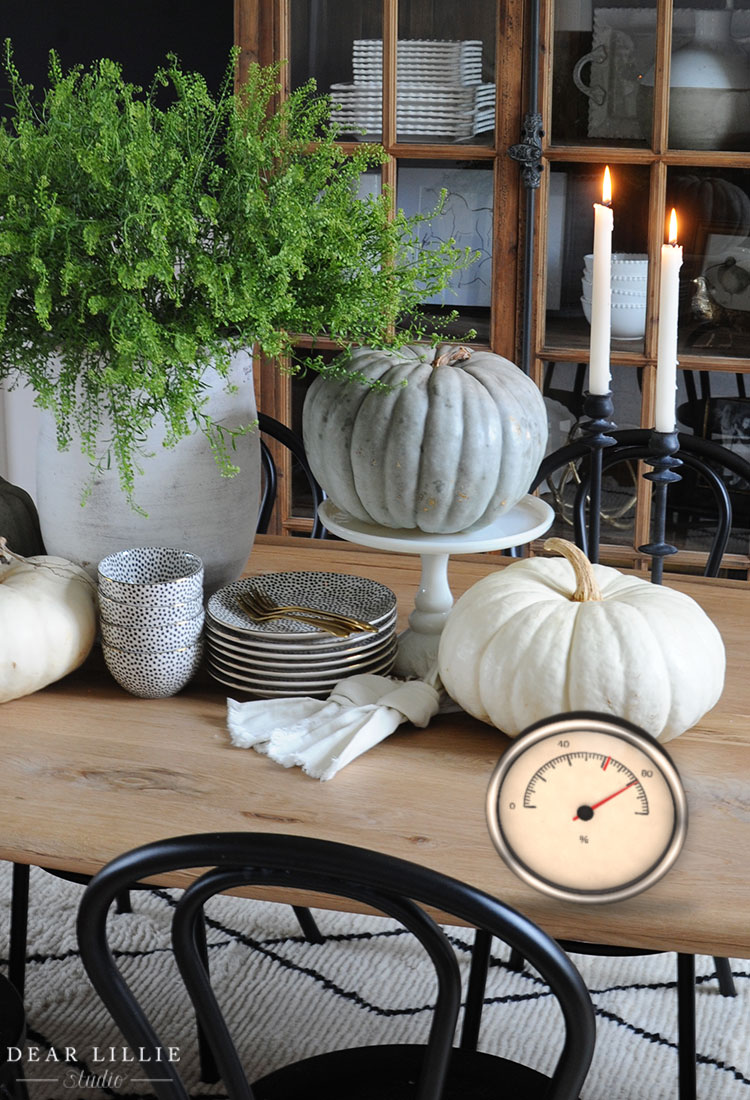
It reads 80,%
